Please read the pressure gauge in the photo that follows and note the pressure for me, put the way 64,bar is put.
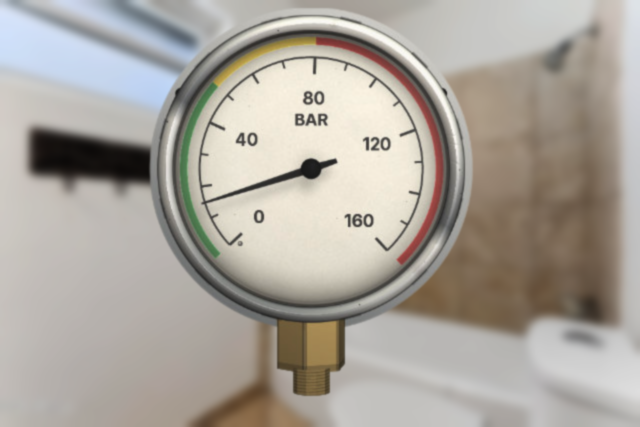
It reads 15,bar
